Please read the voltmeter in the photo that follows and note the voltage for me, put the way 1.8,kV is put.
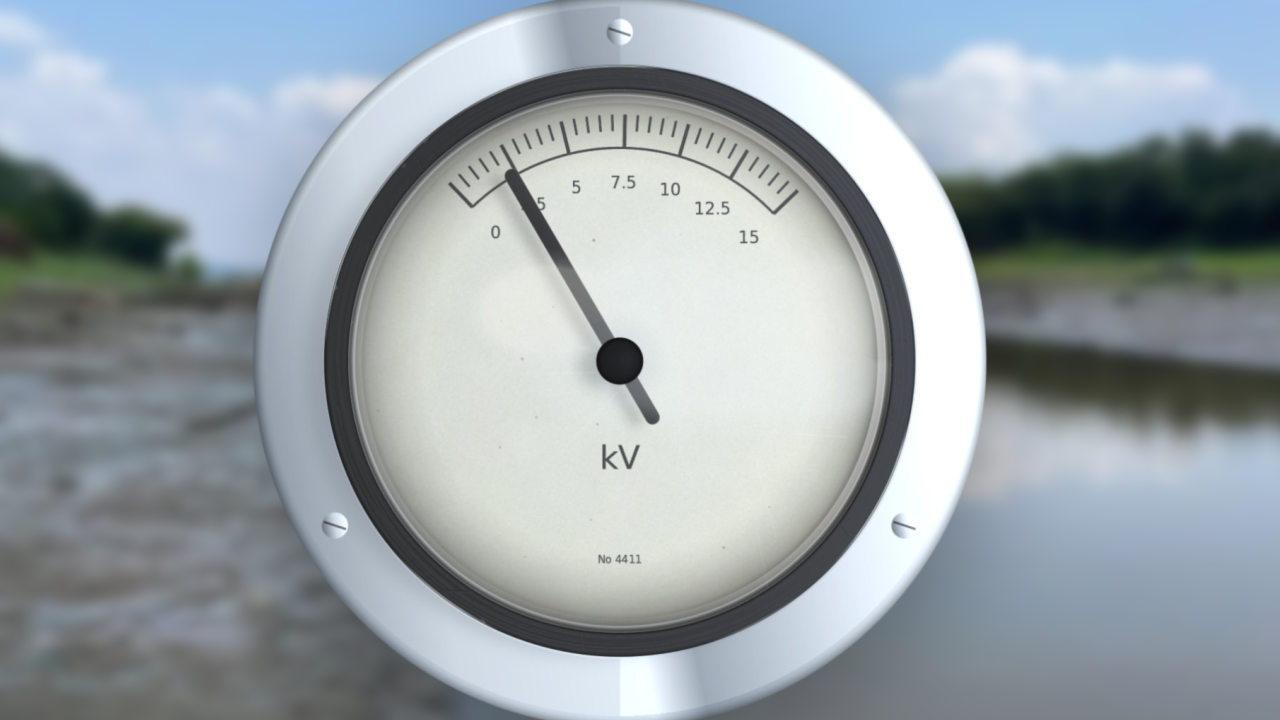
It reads 2.25,kV
